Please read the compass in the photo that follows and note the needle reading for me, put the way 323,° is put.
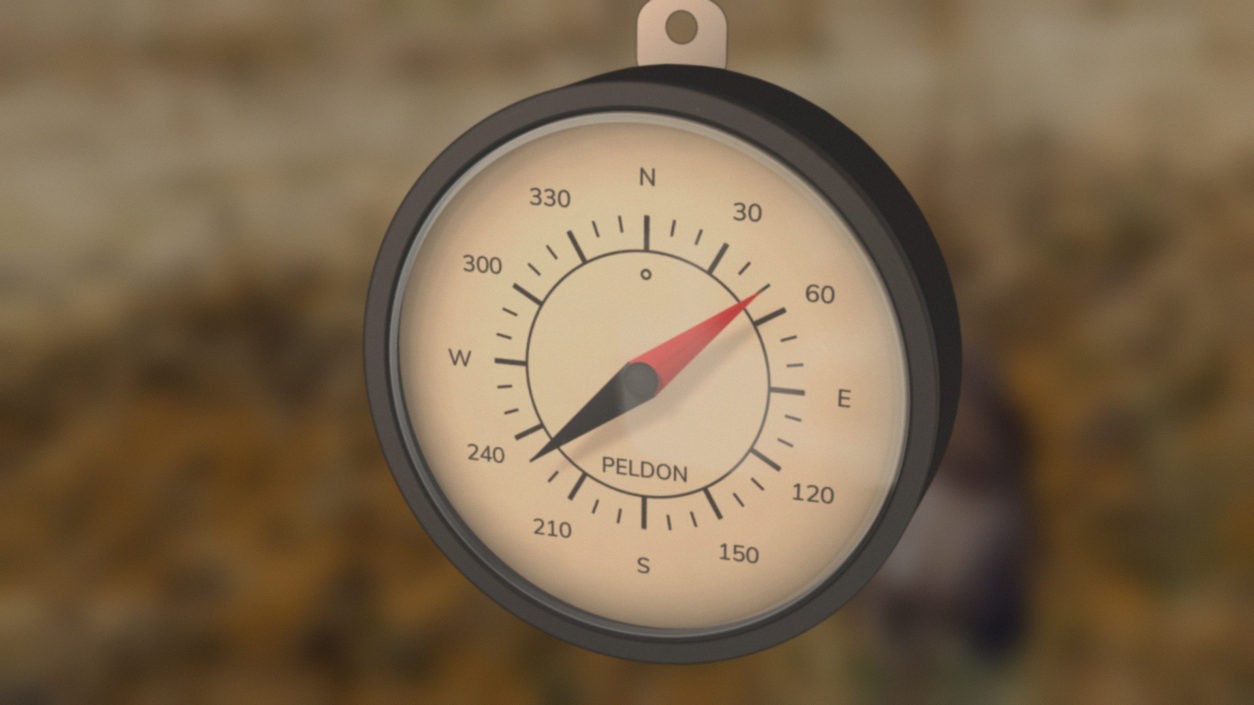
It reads 50,°
